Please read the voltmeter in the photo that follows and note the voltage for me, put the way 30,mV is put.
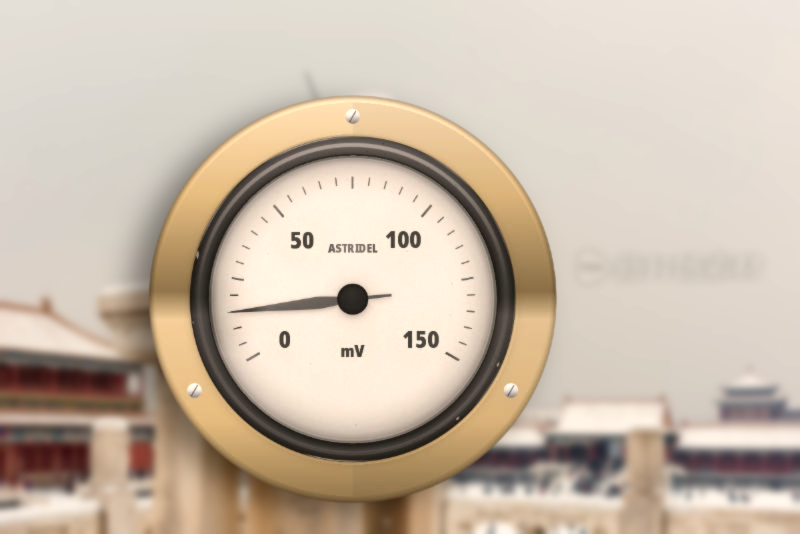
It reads 15,mV
